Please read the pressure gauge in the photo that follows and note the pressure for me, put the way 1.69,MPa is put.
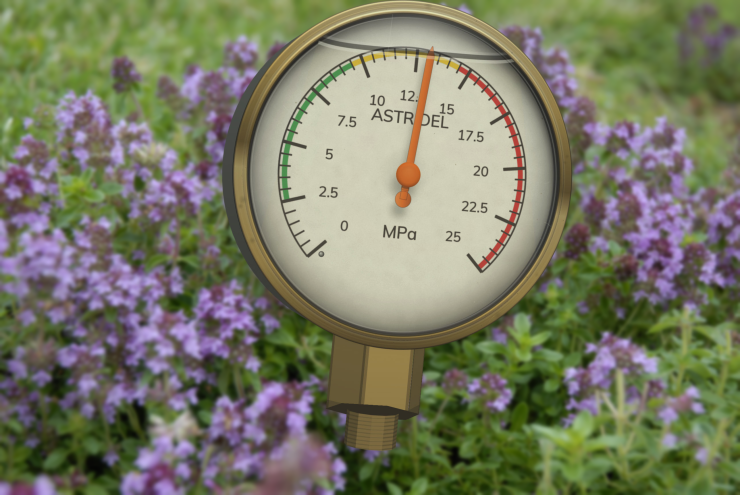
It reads 13,MPa
